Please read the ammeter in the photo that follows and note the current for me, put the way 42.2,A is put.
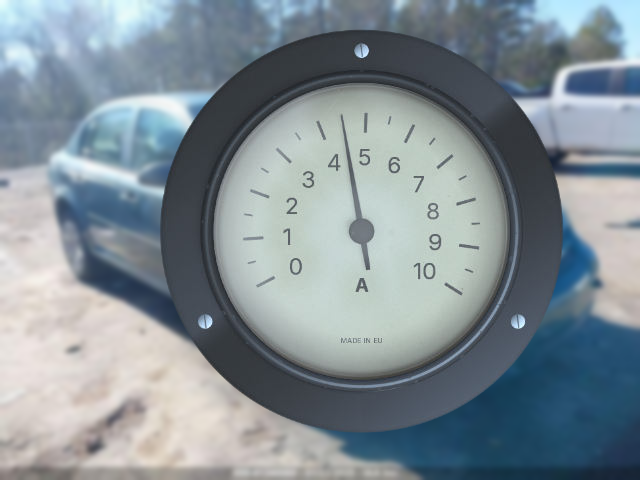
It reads 4.5,A
